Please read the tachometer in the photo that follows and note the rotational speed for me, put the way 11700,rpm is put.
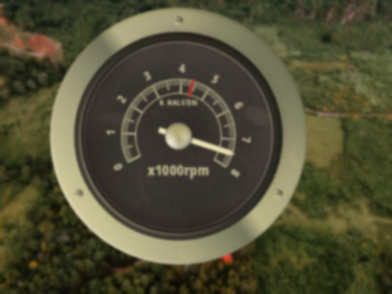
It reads 7500,rpm
